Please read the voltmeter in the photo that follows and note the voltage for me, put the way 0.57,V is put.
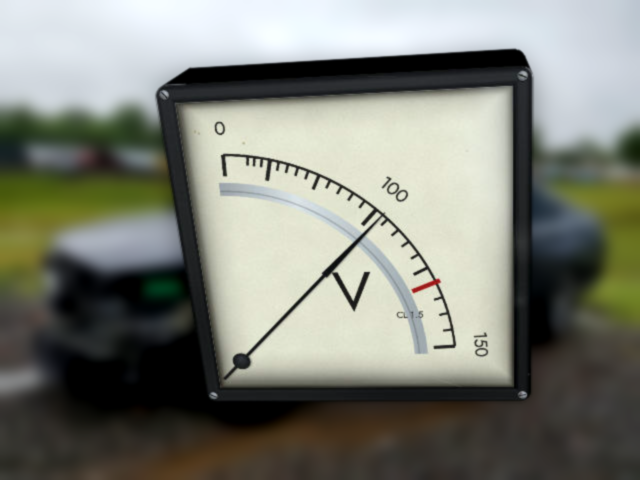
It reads 102.5,V
